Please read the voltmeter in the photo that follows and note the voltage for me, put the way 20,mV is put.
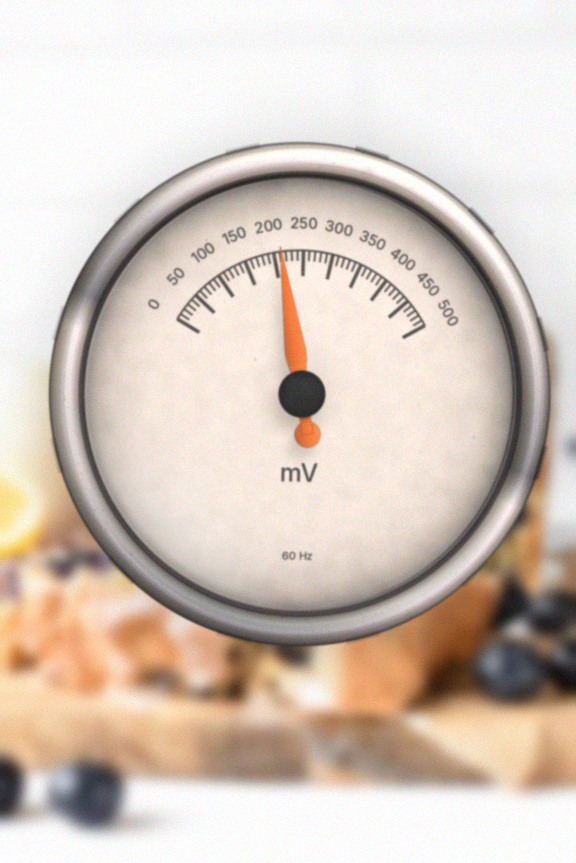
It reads 210,mV
